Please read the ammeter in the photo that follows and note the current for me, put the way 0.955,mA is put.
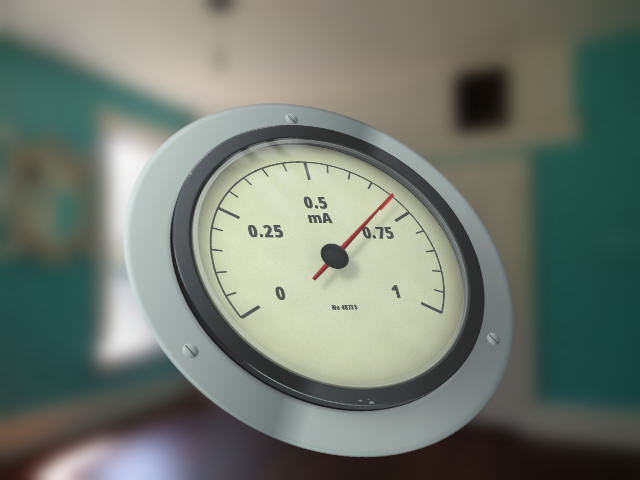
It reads 0.7,mA
